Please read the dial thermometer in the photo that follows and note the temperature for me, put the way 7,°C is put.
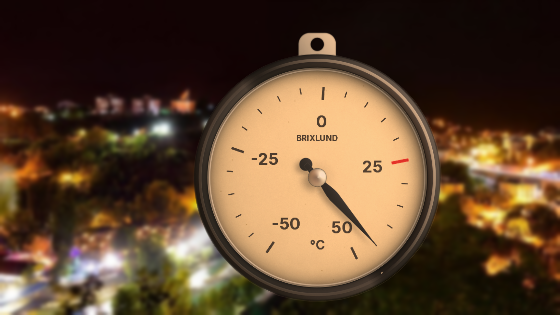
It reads 45,°C
